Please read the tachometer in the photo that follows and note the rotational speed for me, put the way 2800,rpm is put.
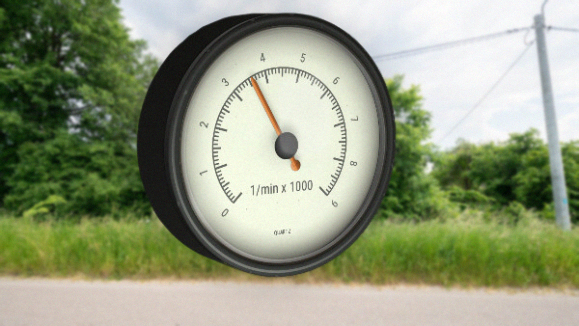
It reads 3500,rpm
